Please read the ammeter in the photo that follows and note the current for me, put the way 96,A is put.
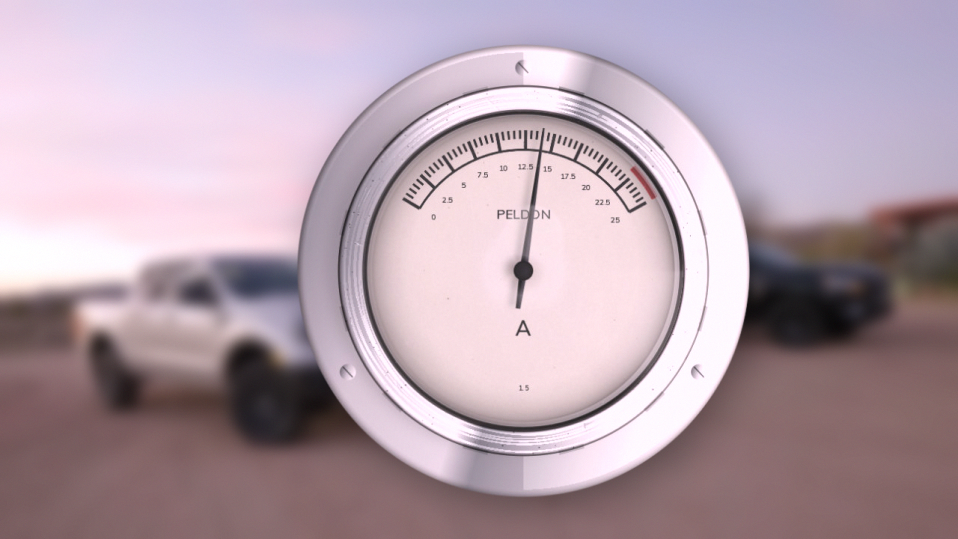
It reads 14,A
